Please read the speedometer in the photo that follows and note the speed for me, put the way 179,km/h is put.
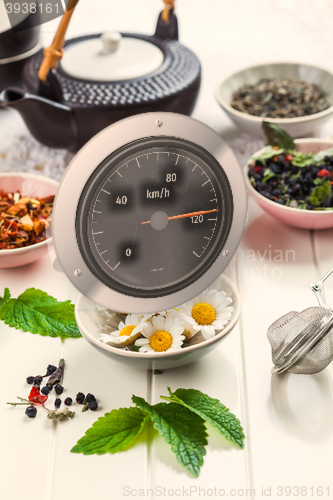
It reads 115,km/h
